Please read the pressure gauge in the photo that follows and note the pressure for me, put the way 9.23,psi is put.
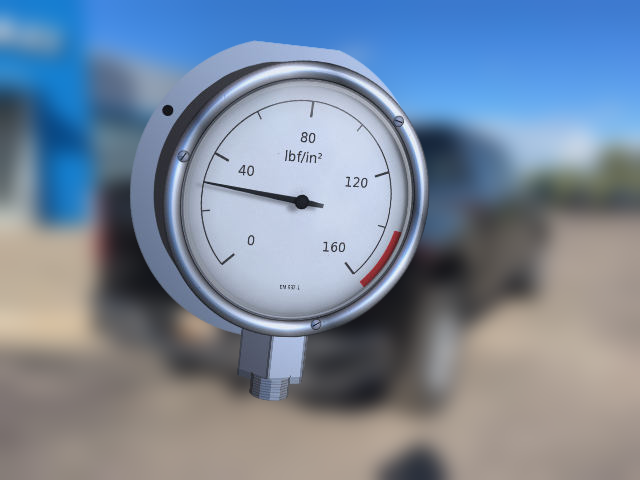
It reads 30,psi
